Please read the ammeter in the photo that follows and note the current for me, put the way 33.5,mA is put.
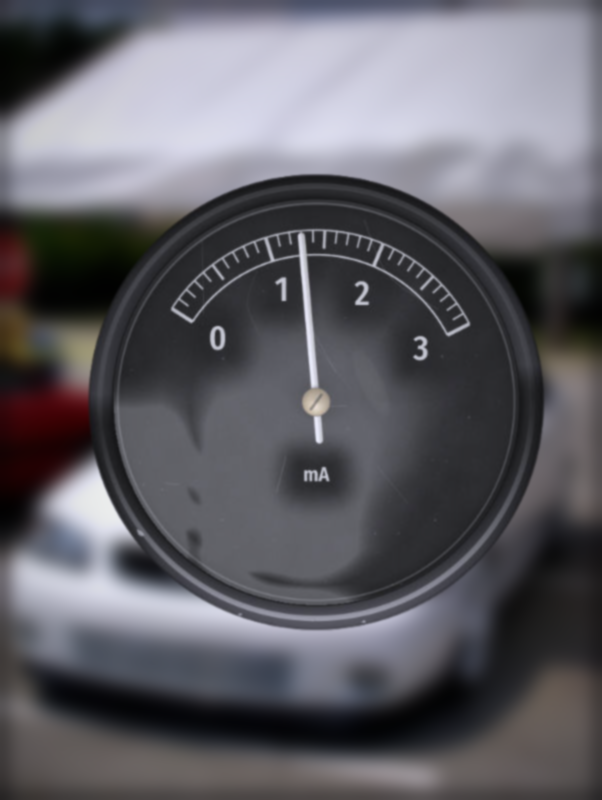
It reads 1.3,mA
